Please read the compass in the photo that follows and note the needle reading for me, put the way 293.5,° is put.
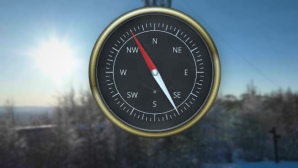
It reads 330,°
